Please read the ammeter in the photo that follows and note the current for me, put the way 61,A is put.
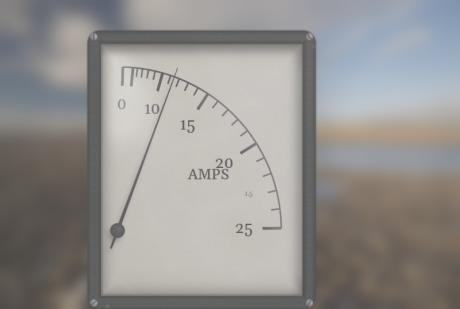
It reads 11.5,A
